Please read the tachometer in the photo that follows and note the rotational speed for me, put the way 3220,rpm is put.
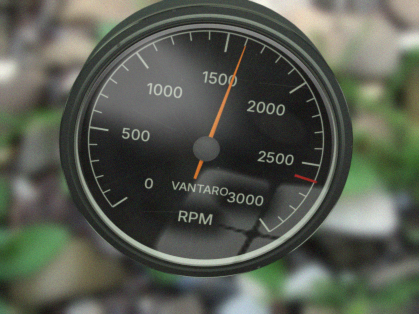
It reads 1600,rpm
